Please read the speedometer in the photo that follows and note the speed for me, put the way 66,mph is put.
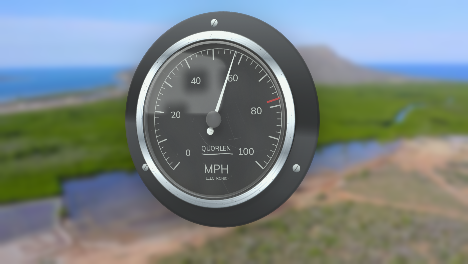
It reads 58,mph
